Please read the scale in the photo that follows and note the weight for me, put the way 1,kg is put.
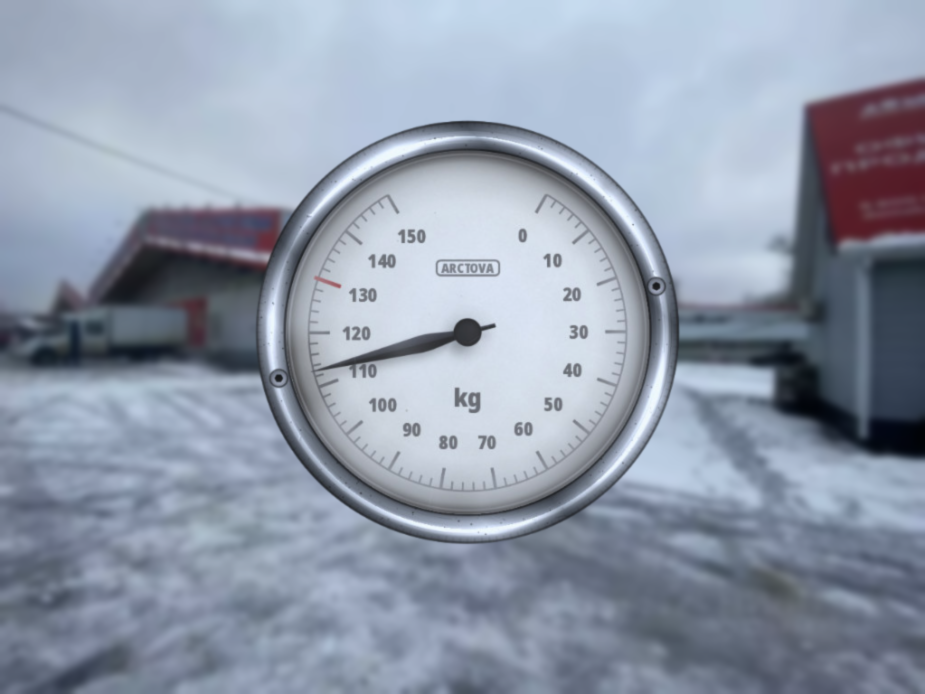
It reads 113,kg
